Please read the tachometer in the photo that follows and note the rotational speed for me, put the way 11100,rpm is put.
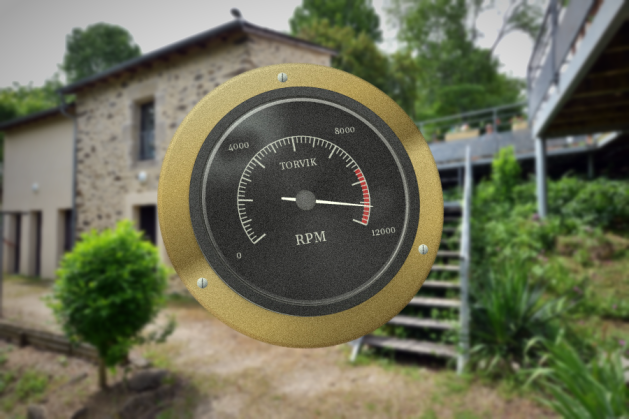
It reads 11200,rpm
